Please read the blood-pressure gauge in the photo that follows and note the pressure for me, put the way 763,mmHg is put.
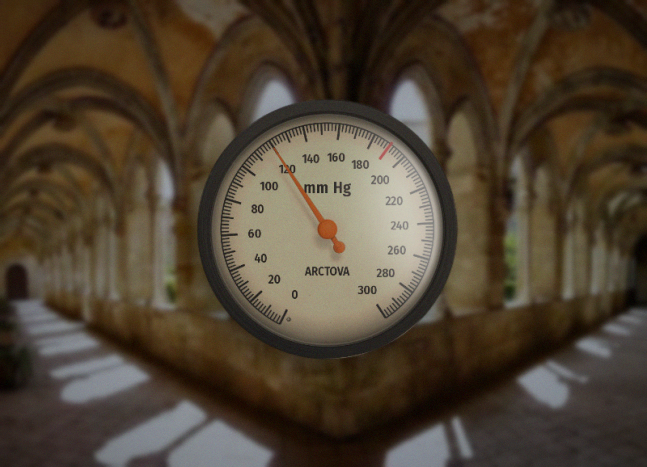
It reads 120,mmHg
